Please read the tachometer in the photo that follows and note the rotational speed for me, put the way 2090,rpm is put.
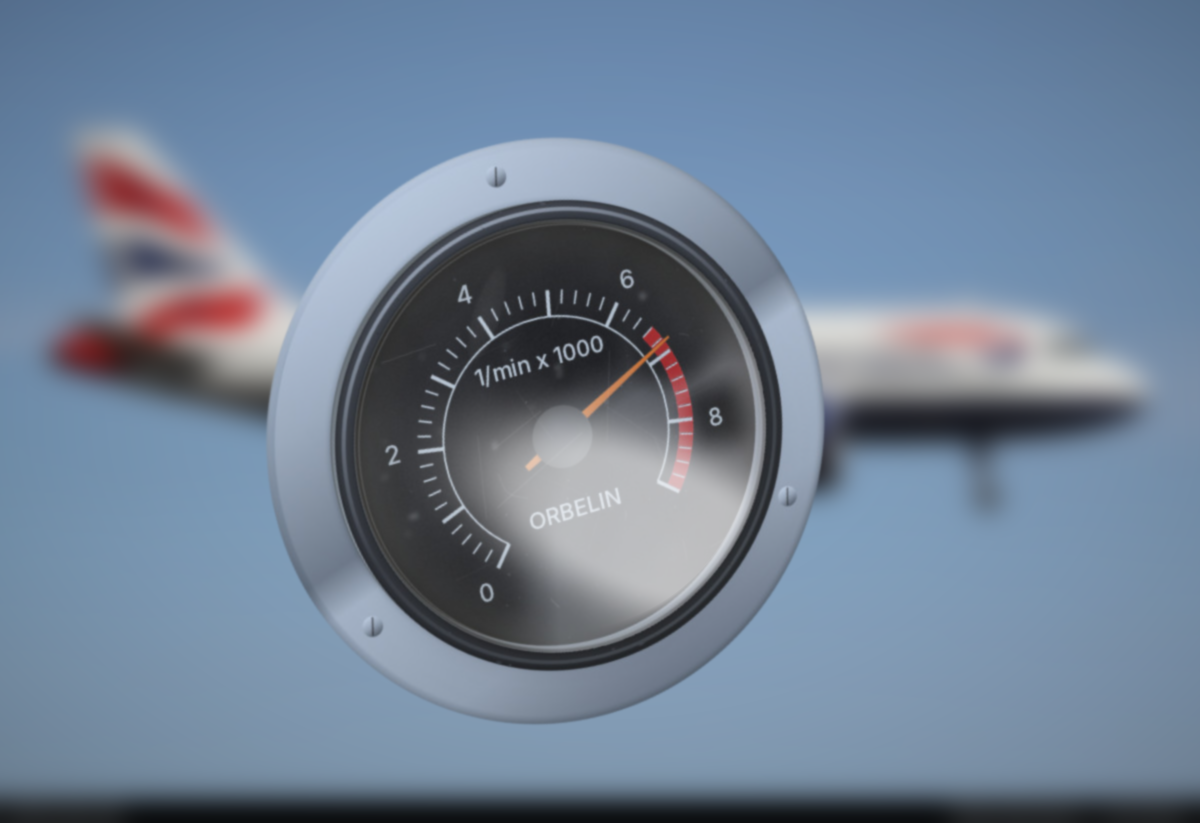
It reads 6800,rpm
